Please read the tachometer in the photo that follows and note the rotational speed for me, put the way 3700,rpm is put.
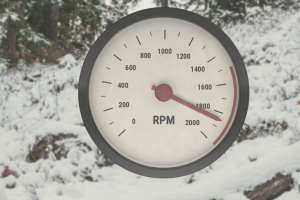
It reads 1850,rpm
